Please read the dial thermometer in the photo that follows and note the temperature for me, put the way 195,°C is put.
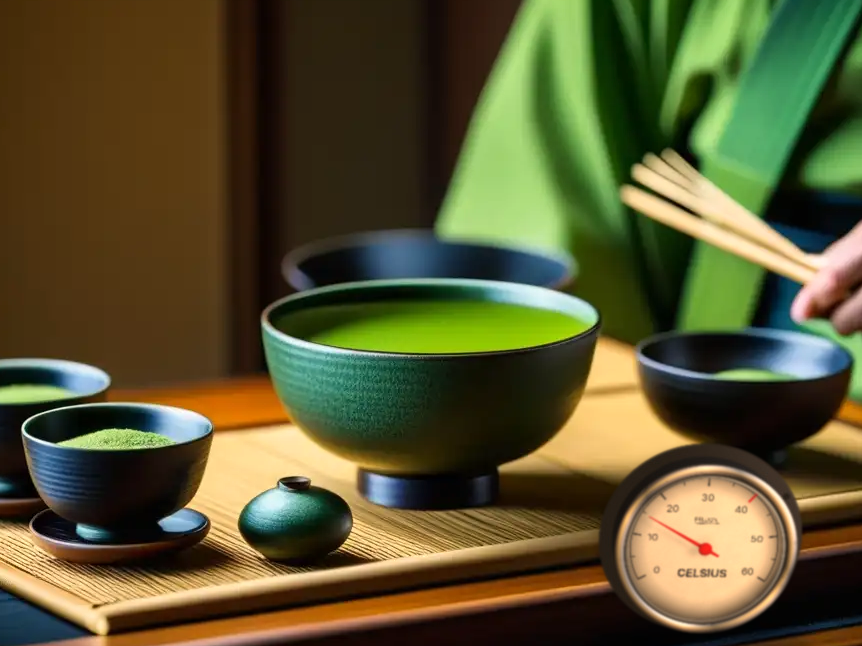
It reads 15,°C
